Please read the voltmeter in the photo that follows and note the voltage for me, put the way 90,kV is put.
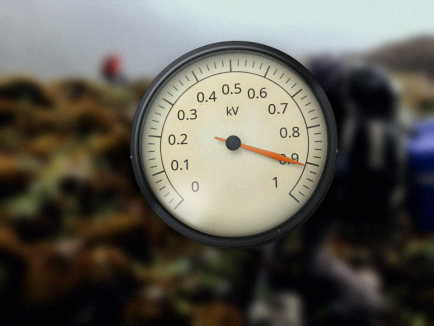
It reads 0.91,kV
